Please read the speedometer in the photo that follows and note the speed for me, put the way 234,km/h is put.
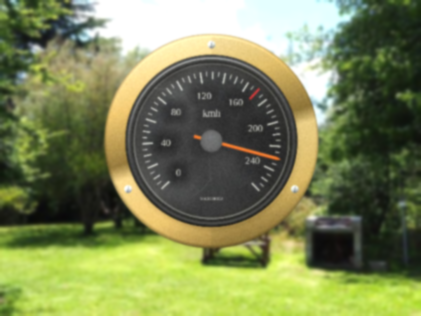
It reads 230,km/h
